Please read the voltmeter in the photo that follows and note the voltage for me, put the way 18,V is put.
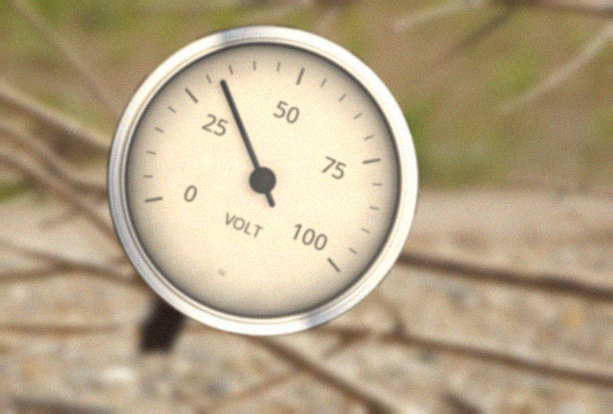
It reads 32.5,V
